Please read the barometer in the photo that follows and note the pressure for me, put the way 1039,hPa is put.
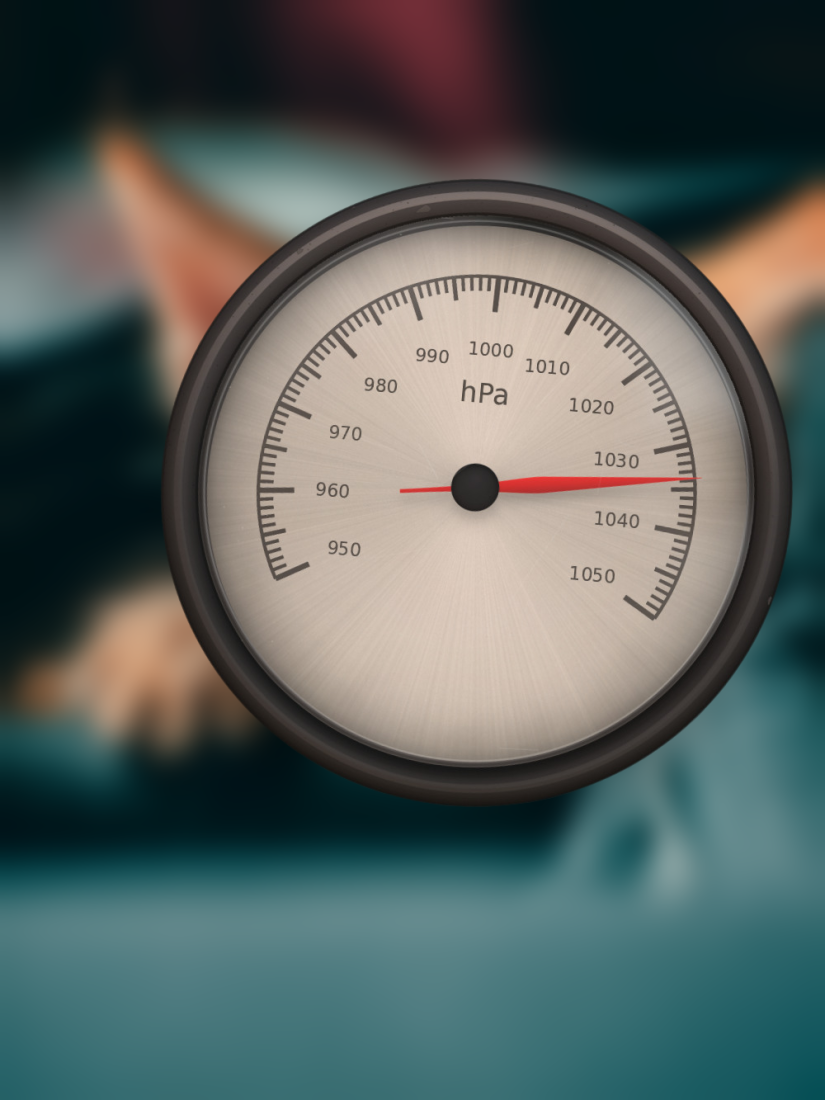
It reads 1034,hPa
